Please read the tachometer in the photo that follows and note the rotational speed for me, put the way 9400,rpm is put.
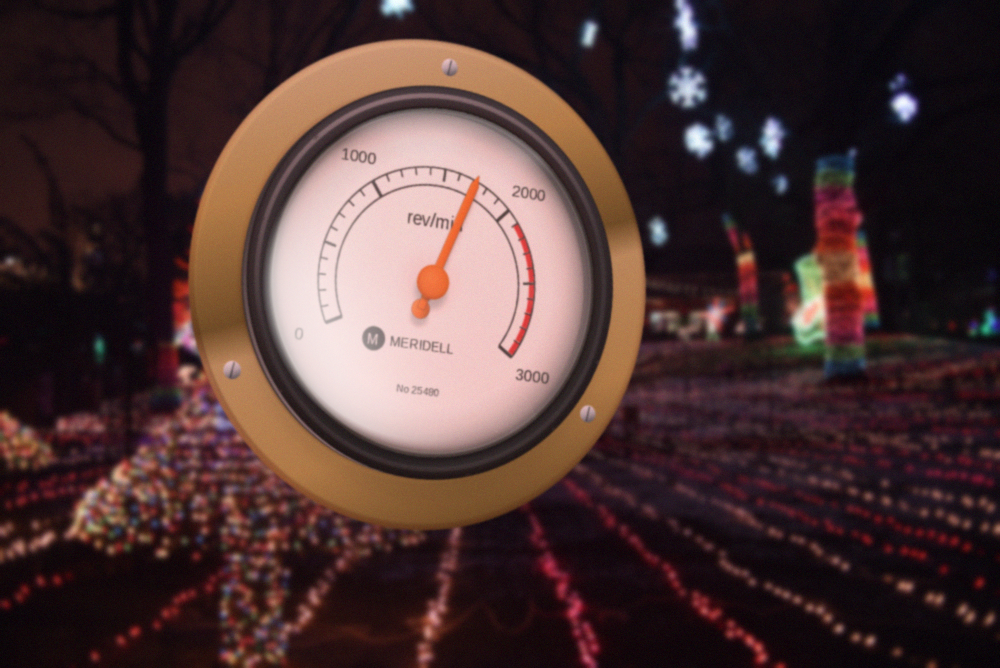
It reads 1700,rpm
